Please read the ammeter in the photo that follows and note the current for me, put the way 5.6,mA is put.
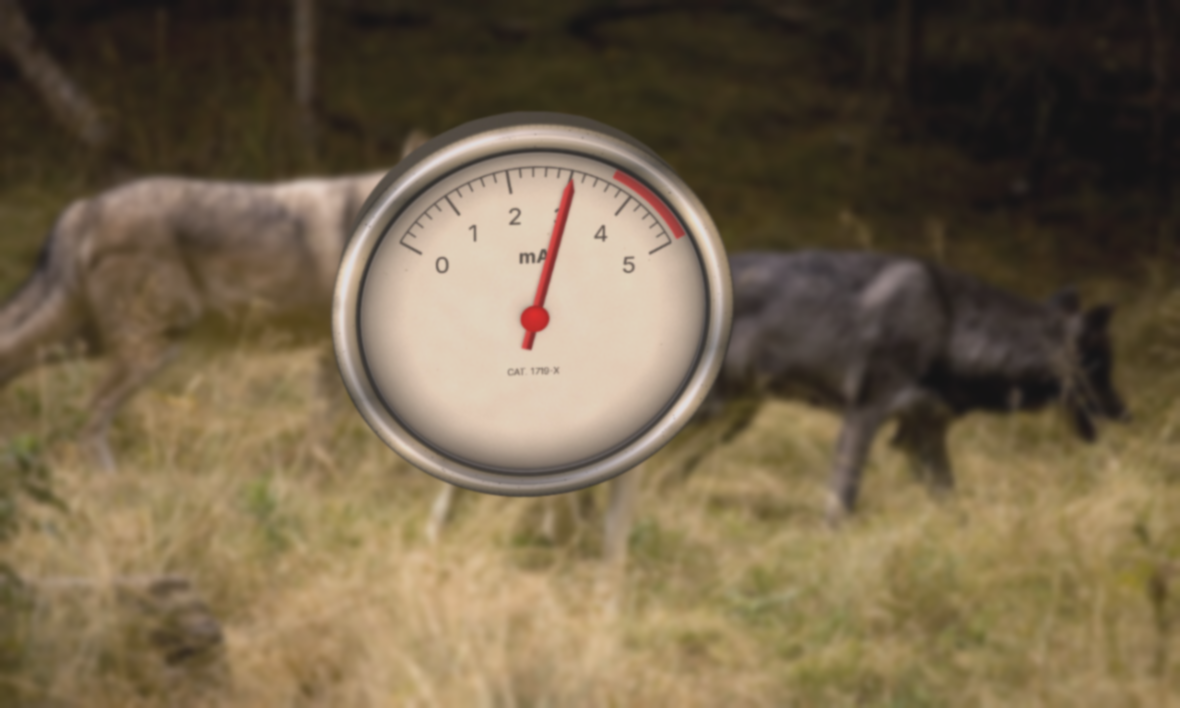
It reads 3,mA
